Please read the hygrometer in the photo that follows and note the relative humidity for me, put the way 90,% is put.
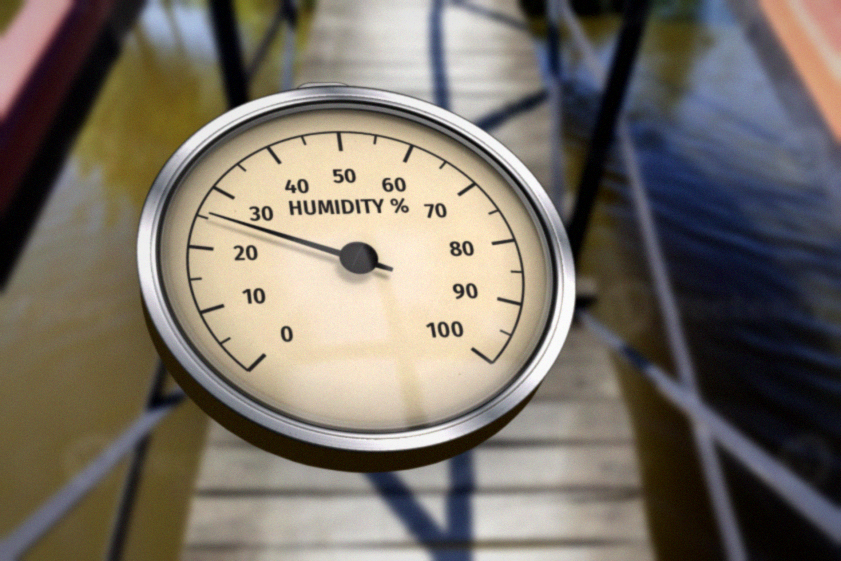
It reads 25,%
